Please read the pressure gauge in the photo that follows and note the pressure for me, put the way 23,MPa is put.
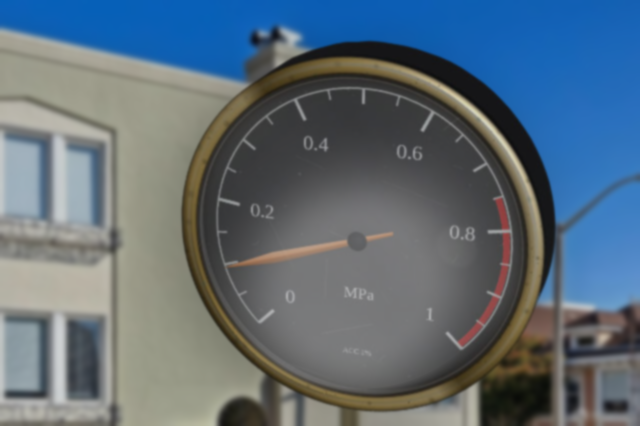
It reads 0.1,MPa
